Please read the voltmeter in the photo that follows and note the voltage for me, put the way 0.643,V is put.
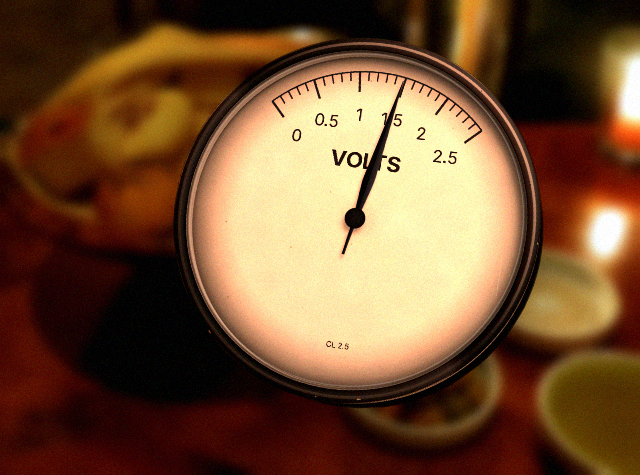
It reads 1.5,V
